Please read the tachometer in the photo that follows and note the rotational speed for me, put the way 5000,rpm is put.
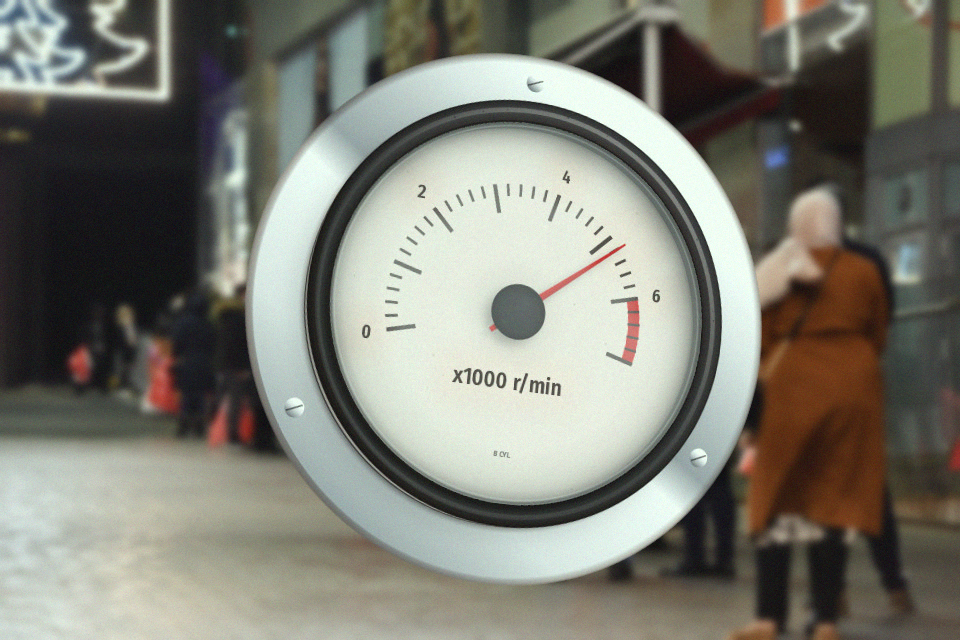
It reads 5200,rpm
